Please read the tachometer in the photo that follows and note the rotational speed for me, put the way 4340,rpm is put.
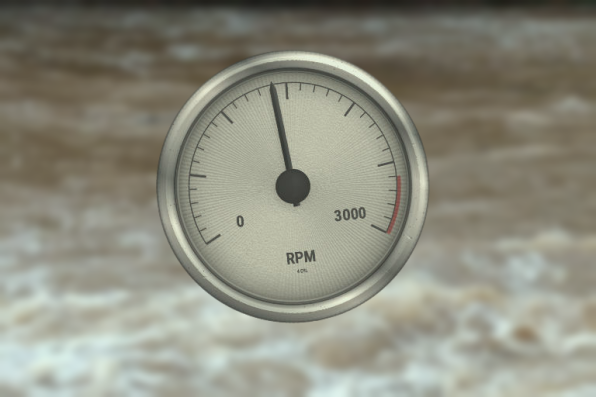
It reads 1400,rpm
